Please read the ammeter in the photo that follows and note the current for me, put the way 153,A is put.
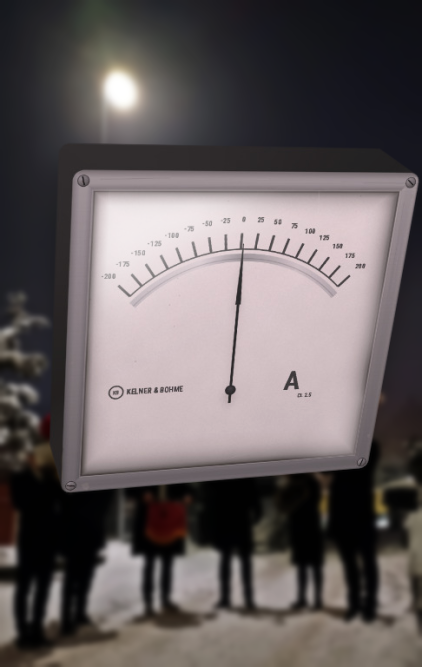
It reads 0,A
